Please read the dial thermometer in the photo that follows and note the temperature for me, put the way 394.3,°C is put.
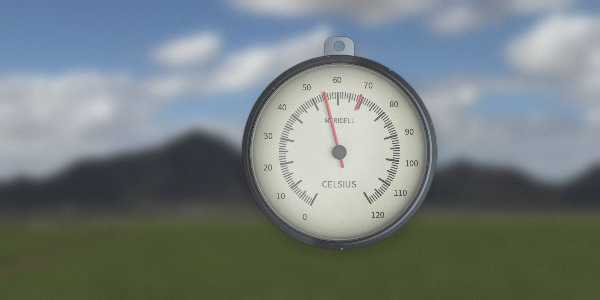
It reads 55,°C
